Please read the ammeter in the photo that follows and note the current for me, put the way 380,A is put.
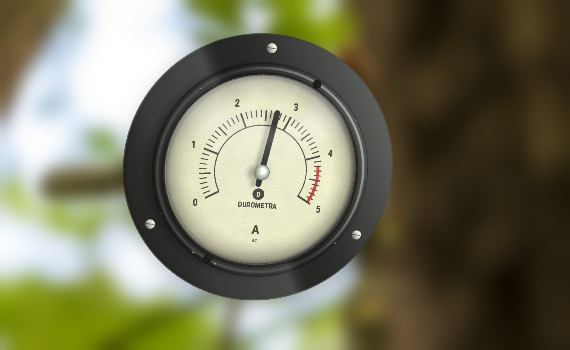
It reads 2.7,A
